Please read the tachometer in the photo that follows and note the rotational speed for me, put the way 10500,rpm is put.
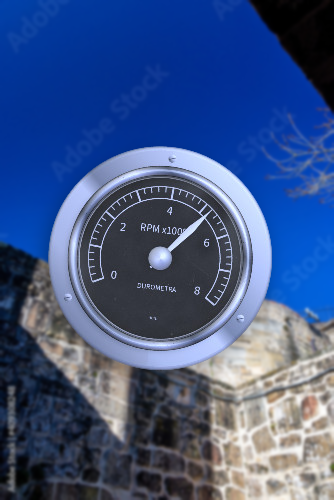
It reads 5200,rpm
